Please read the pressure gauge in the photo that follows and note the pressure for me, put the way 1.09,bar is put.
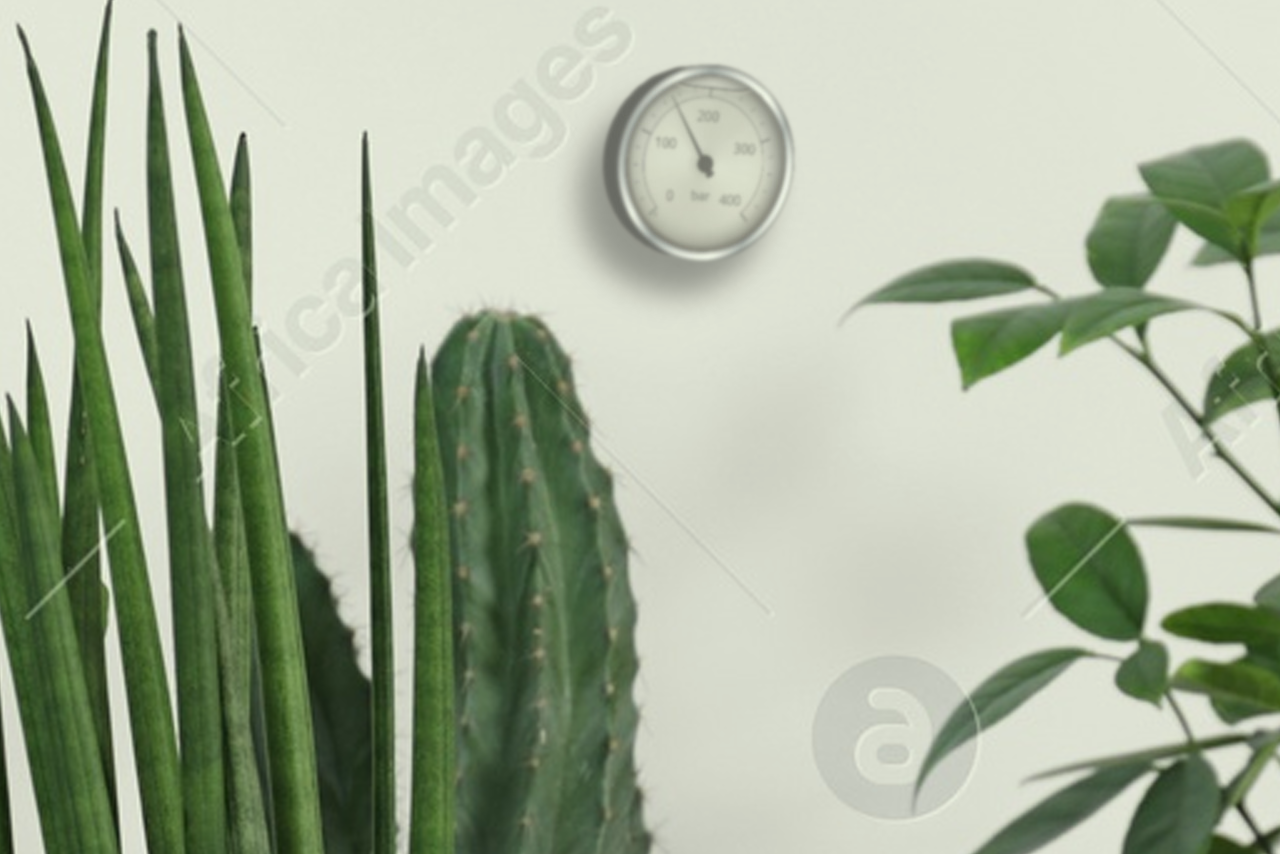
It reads 150,bar
